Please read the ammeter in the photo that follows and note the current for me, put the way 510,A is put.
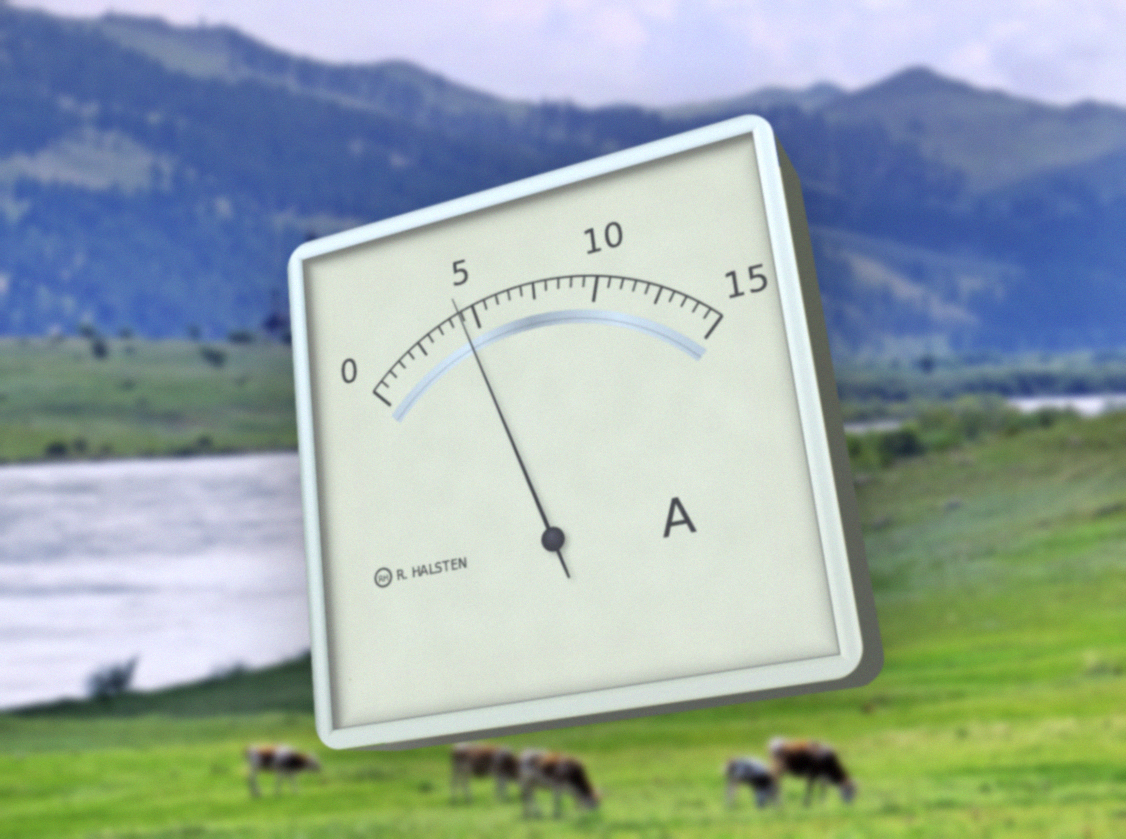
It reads 4.5,A
